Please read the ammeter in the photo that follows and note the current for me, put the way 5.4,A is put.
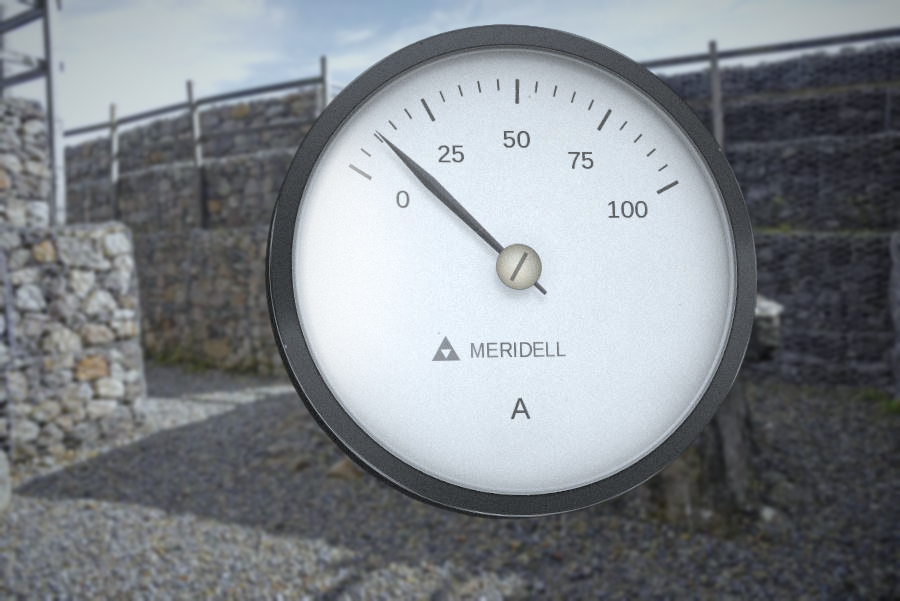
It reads 10,A
